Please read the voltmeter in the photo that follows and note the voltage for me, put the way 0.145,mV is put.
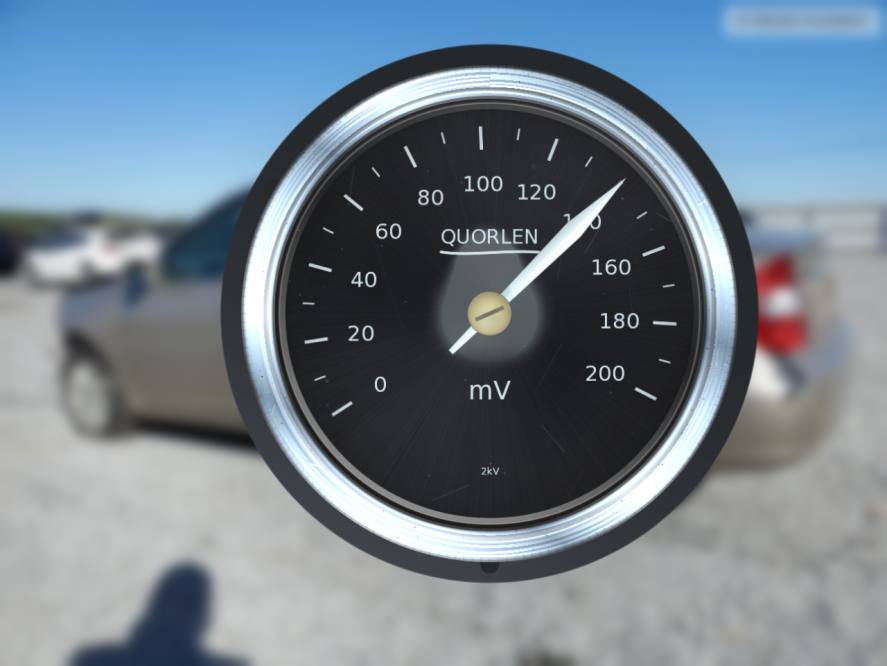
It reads 140,mV
